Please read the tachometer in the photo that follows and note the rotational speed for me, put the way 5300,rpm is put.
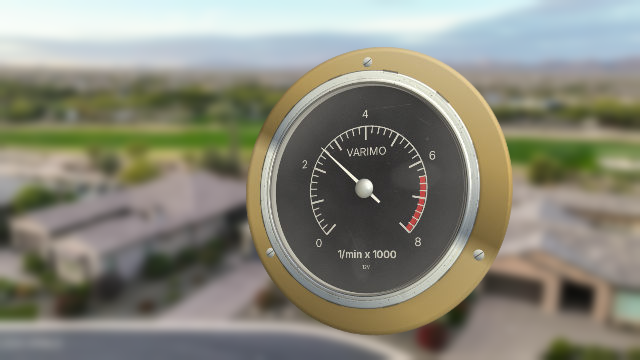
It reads 2600,rpm
